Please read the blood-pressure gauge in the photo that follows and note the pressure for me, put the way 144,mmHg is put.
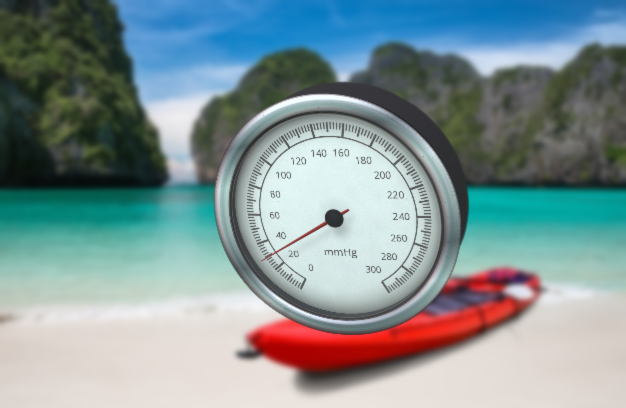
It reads 30,mmHg
